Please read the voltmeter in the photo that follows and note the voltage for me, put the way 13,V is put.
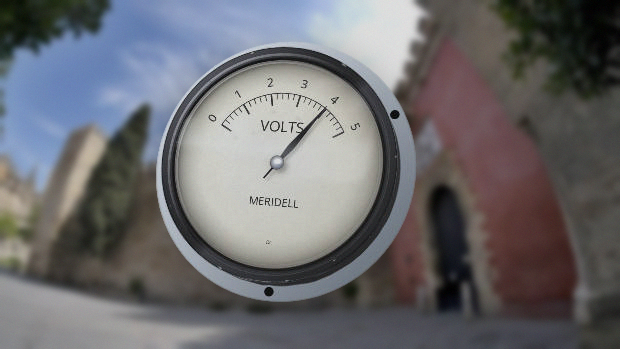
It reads 4,V
